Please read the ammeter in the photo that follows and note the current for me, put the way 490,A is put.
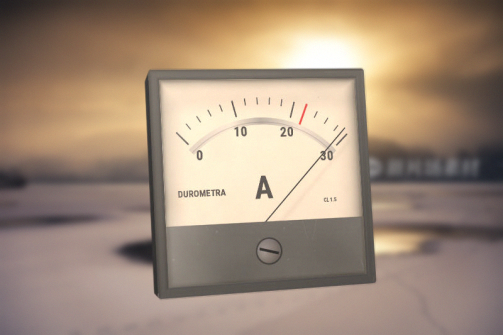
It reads 29,A
